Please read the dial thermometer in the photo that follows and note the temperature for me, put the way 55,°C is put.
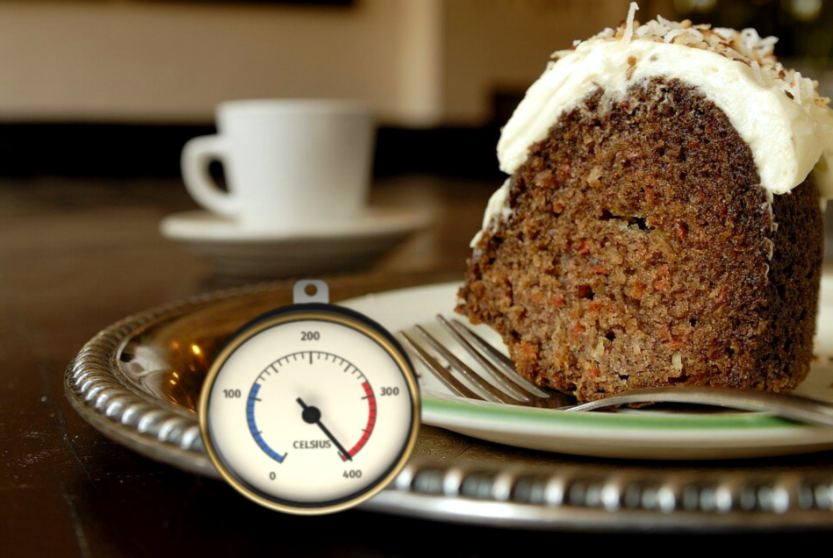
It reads 390,°C
